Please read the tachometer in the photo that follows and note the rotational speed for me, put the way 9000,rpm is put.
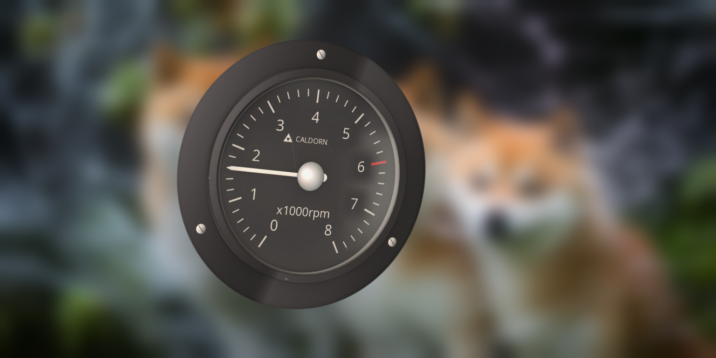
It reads 1600,rpm
